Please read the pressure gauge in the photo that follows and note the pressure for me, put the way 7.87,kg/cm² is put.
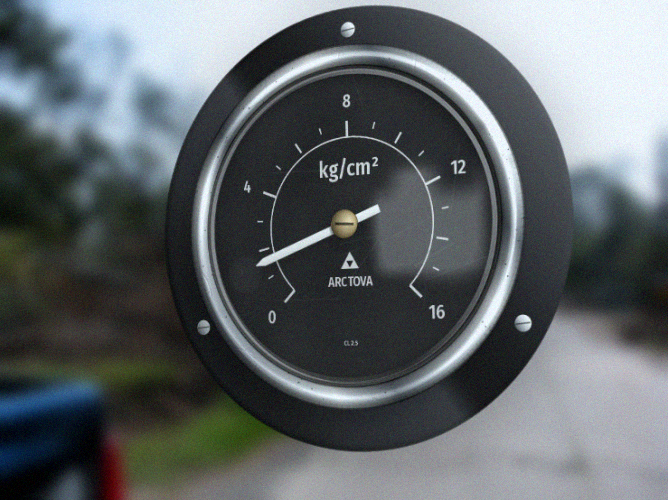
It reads 1.5,kg/cm²
